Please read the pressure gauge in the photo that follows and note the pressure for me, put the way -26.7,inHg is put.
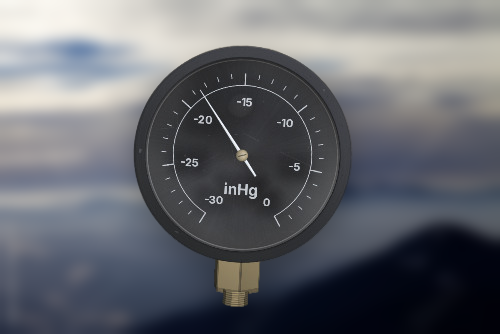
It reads -18.5,inHg
